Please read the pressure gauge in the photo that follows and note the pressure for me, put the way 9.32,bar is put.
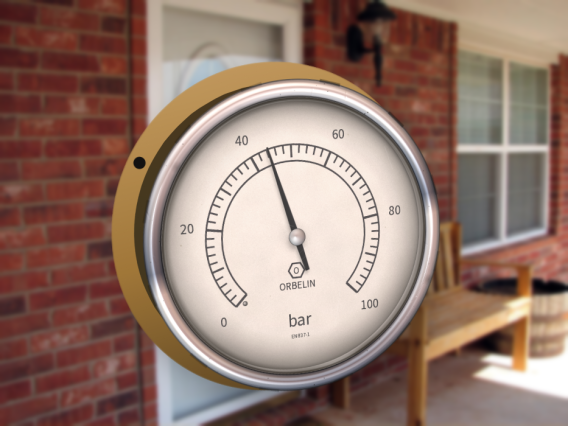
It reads 44,bar
